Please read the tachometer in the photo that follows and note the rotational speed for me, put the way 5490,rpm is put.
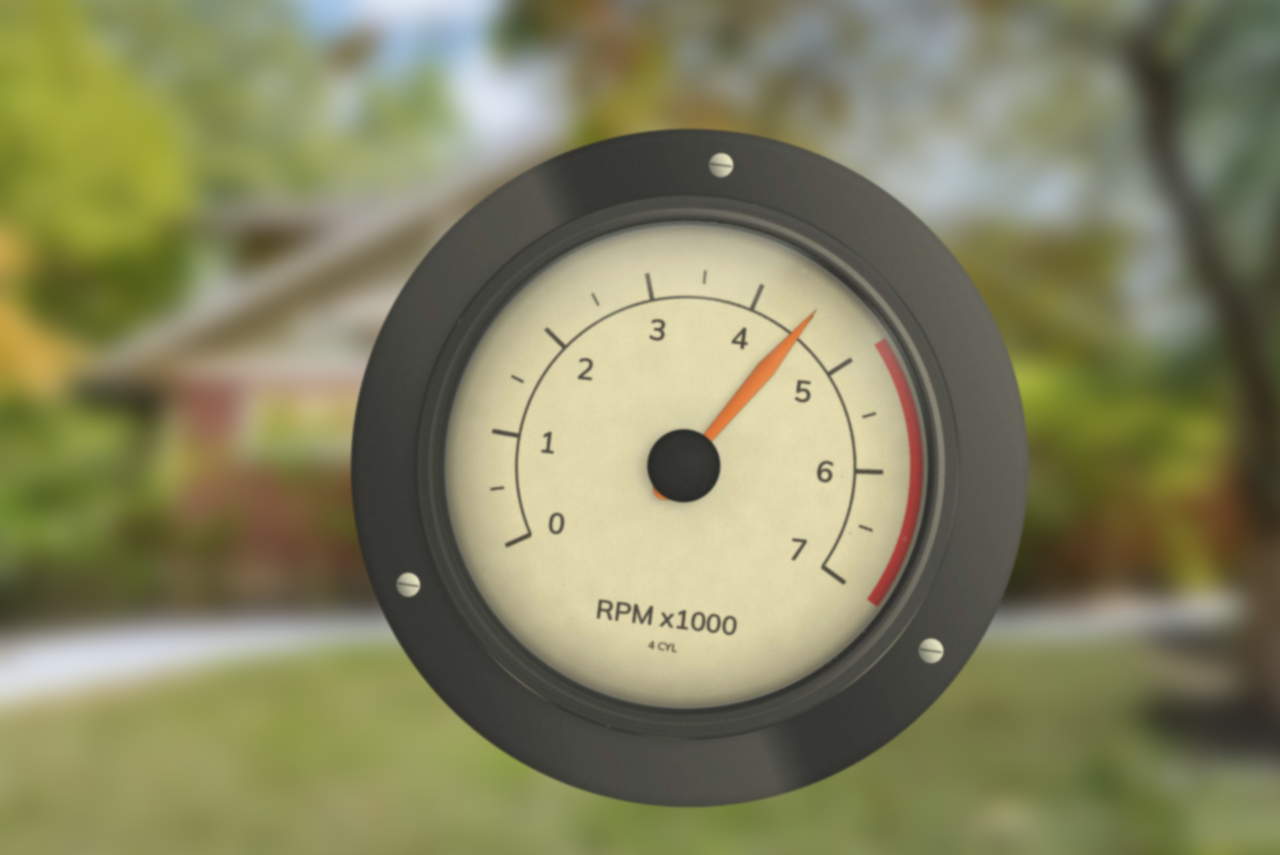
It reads 4500,rpm
